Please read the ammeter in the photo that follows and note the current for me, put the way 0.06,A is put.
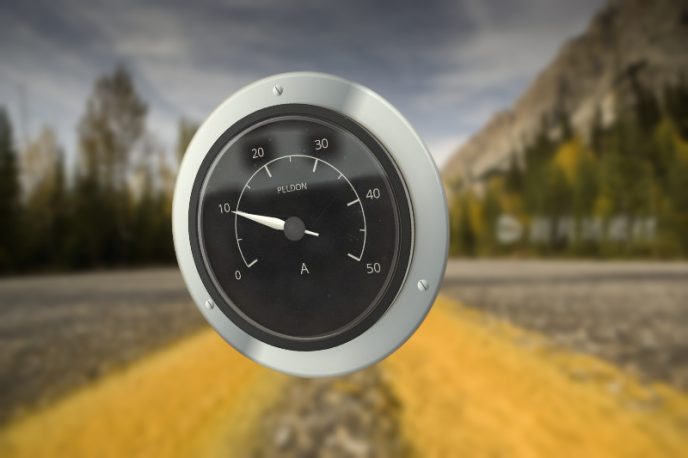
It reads 10,A
